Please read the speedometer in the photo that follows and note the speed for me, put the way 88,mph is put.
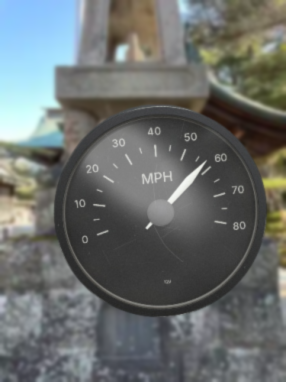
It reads 57.5,mph
